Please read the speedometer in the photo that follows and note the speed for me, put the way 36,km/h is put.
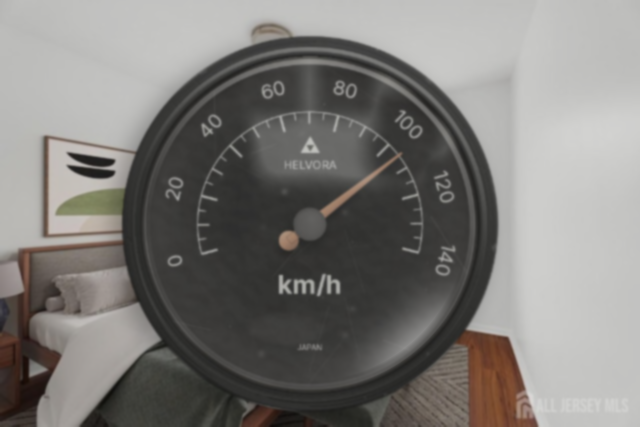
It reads 105,km/h
